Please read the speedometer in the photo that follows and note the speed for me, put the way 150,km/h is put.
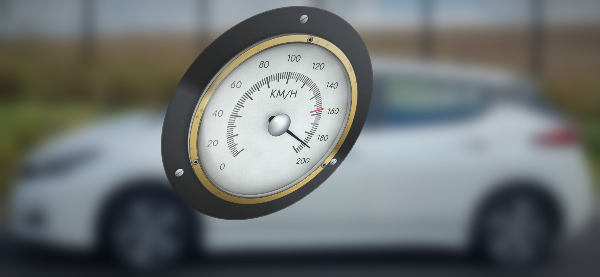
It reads 190,km/h
